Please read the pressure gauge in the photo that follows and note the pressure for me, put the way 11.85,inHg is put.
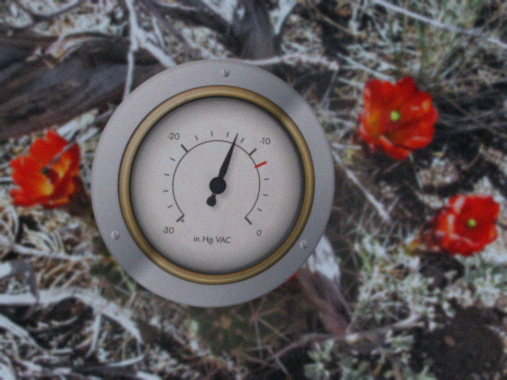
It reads -13,inHg
